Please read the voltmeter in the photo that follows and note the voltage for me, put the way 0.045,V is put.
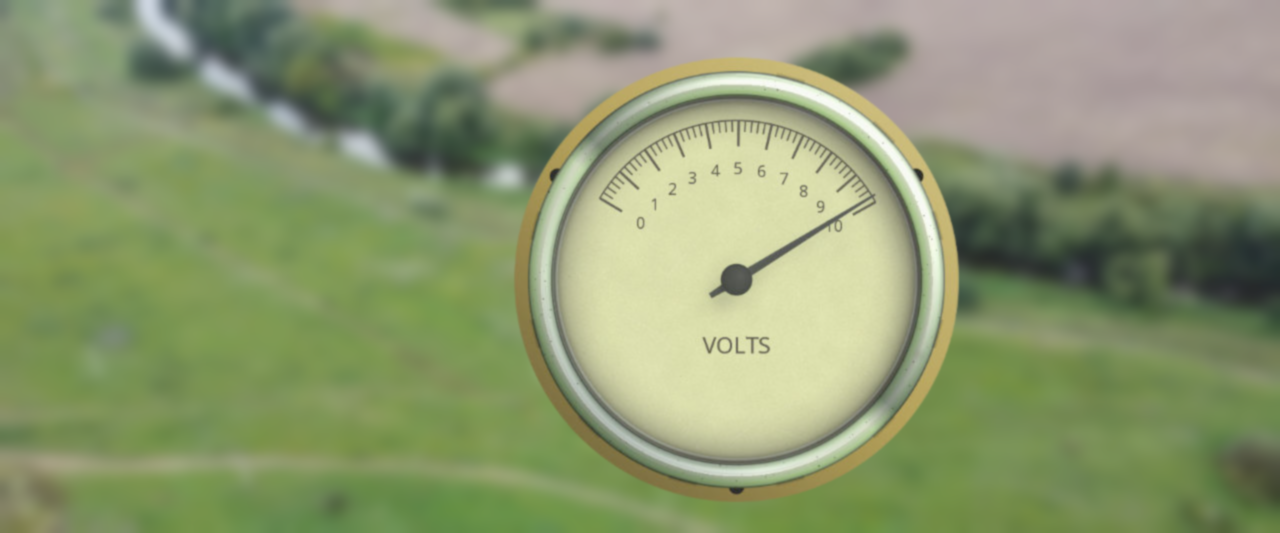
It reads 9.8,V
